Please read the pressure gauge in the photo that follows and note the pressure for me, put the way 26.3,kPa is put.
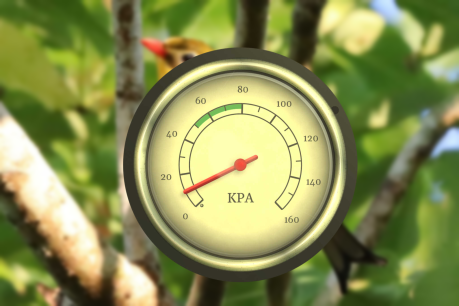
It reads 10,kPa
